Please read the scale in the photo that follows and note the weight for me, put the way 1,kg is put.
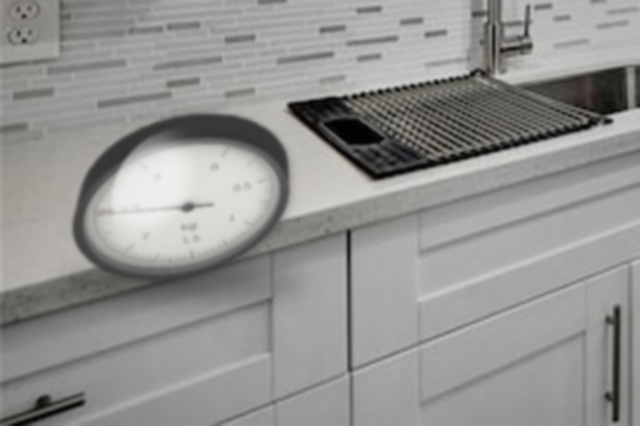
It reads 2.5,kg
